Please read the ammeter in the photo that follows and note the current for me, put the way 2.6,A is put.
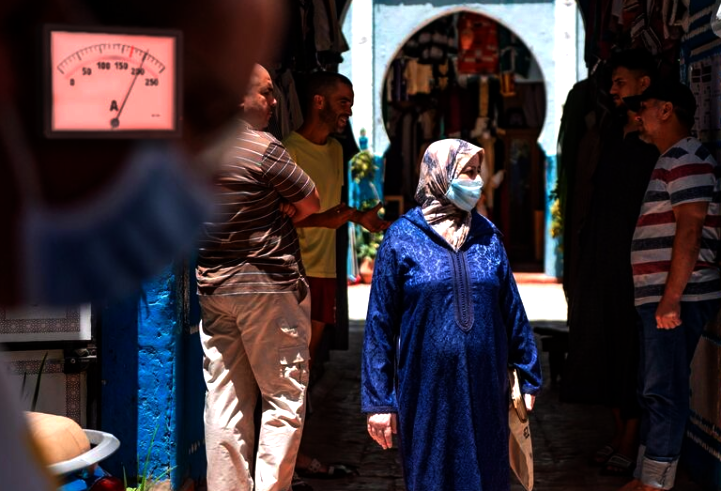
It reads 200,A
